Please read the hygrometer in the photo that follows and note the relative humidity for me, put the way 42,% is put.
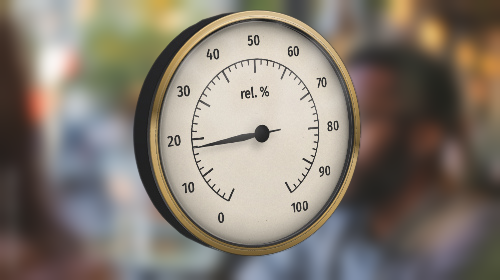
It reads 18,%
